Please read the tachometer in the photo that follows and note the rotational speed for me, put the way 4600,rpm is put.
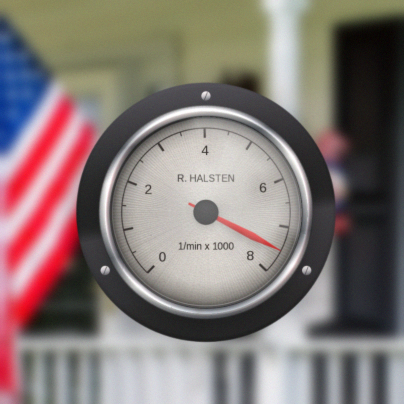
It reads 7500,rpm
